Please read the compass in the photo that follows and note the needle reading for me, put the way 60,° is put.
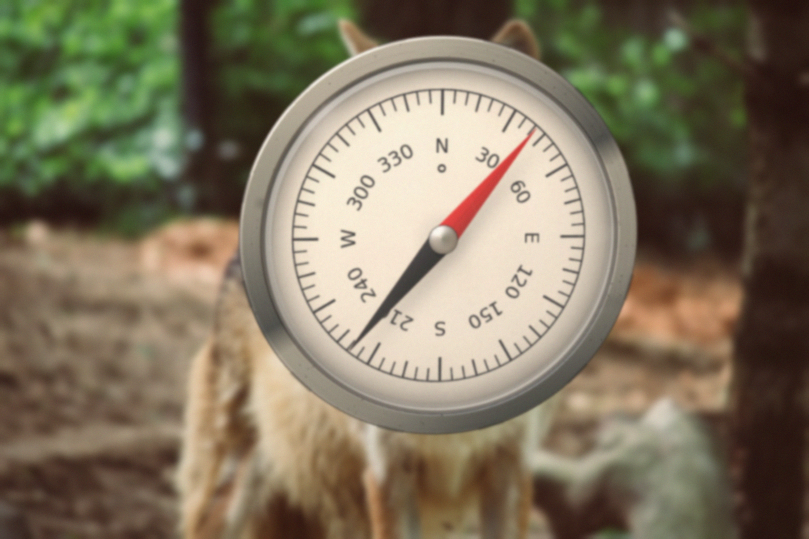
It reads 40,°
